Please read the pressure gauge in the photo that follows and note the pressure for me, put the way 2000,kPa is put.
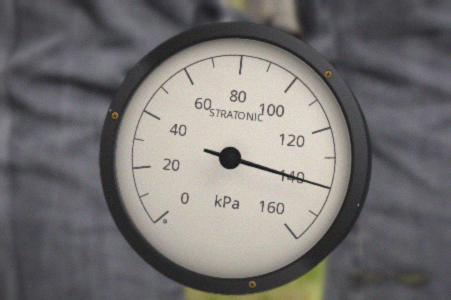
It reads 140,kPa
